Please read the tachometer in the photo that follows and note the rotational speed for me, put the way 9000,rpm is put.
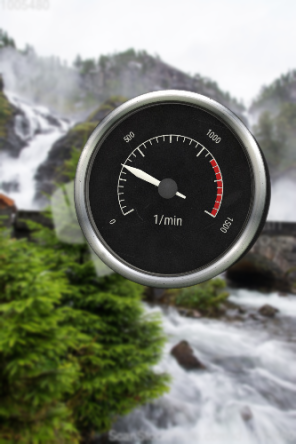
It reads 350,rpm
